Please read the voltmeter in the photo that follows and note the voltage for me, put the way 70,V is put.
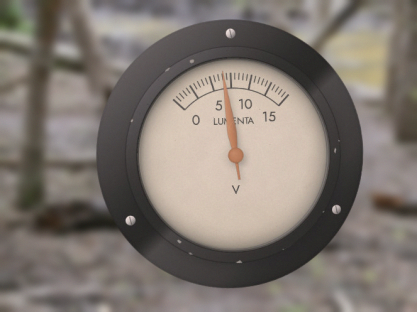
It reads 6.5,V
